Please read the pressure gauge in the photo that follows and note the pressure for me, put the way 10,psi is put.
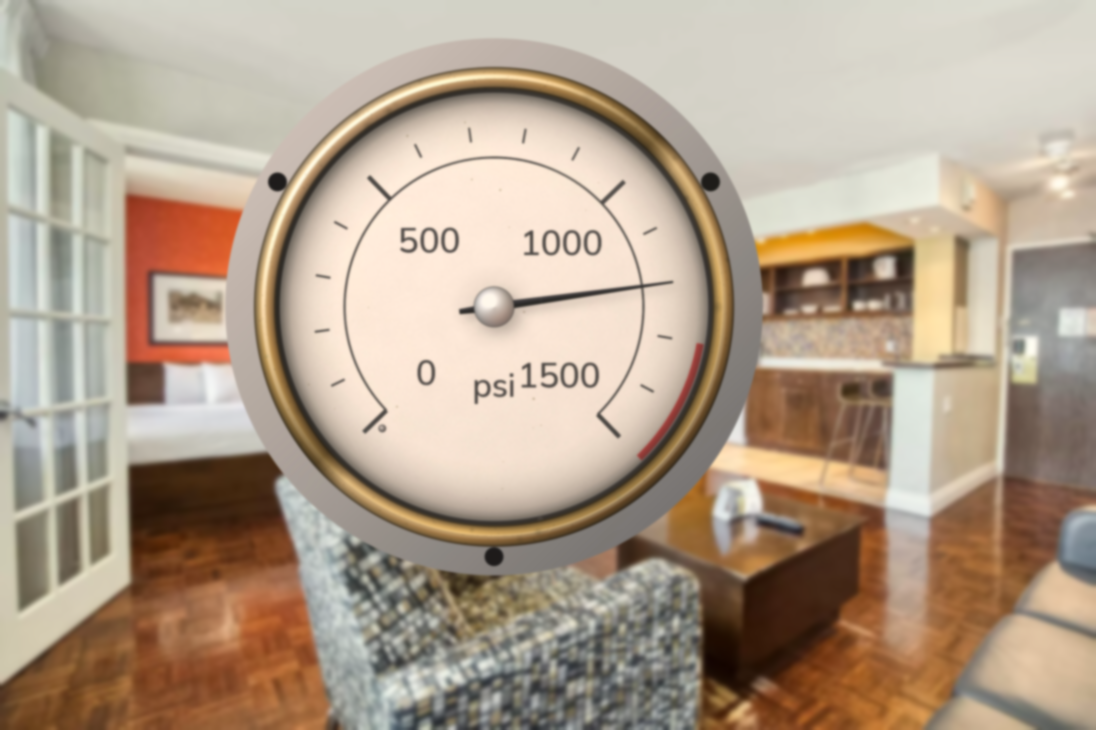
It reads 1200,psi
